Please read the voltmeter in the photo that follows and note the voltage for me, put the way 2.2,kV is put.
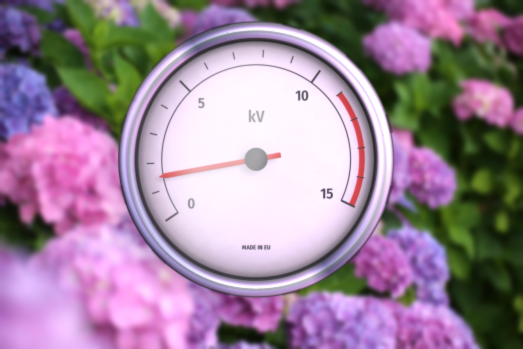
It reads 1.5,kV
